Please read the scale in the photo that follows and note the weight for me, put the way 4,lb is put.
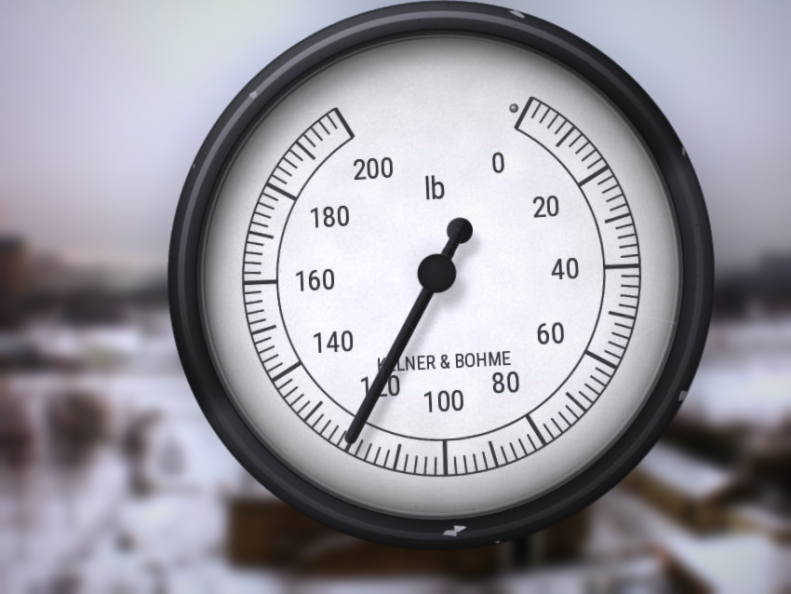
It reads 120,lb
